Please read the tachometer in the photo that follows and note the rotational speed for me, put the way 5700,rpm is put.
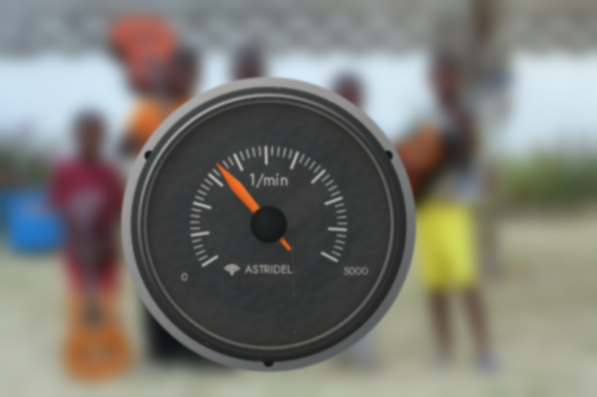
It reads 1700,rpm
